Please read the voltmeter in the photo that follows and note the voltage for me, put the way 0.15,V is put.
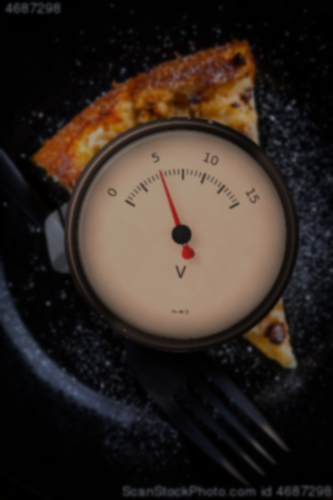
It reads 5,V
